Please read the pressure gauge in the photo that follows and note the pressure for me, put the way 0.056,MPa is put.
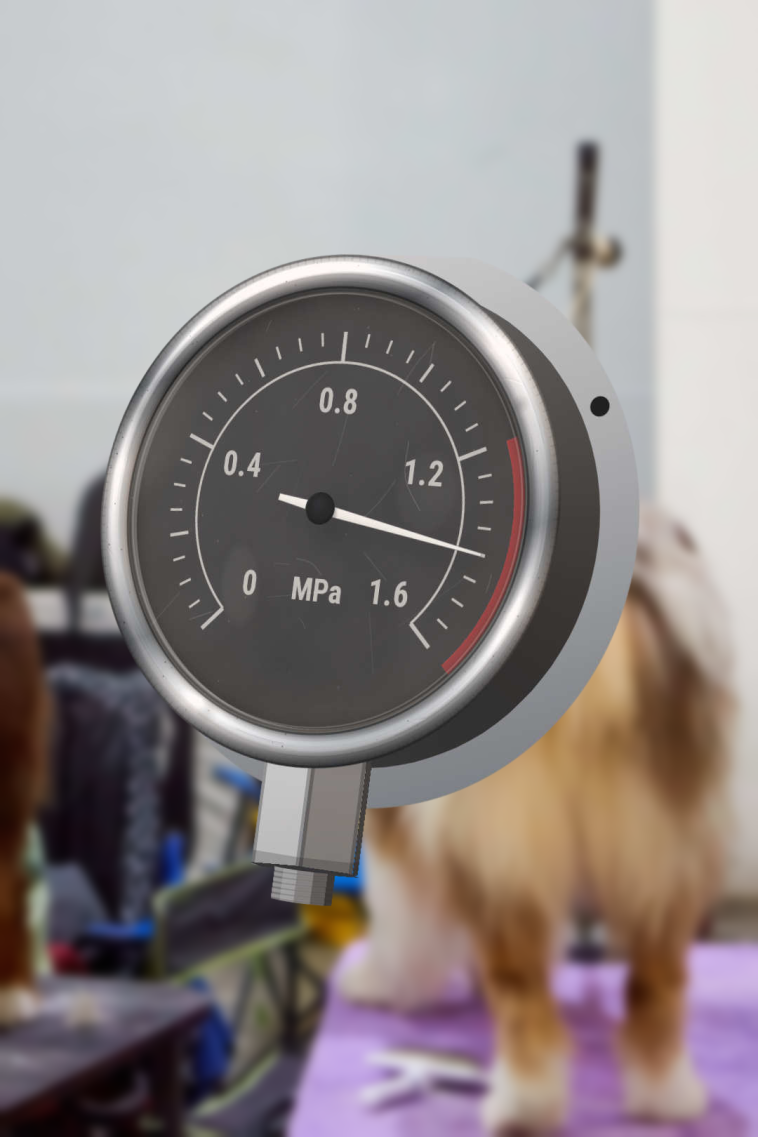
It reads 1.4,MPa
